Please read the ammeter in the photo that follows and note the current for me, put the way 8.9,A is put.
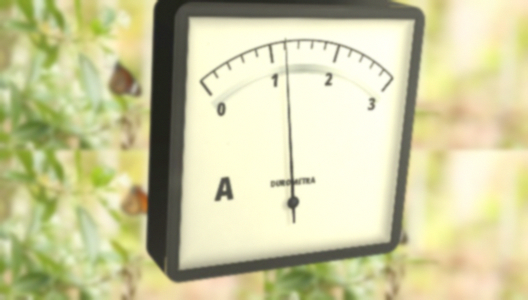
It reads 1.2,A
